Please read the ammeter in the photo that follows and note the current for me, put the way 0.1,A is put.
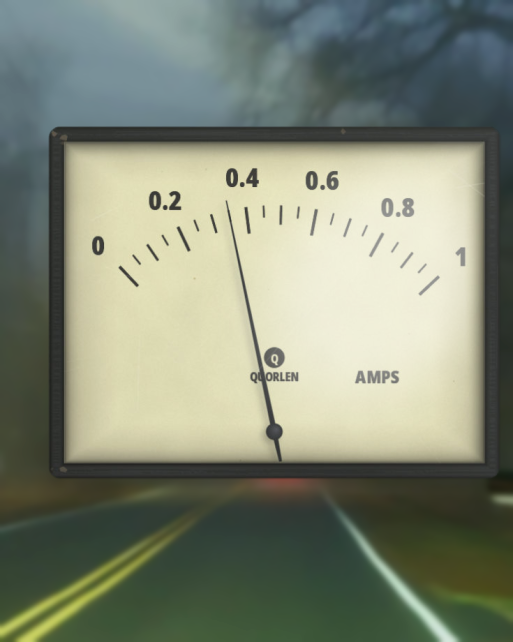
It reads 0.35,A
